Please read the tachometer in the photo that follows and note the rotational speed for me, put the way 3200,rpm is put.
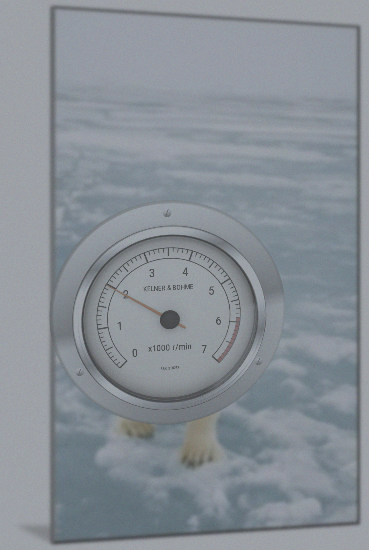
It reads 2000,rpm
